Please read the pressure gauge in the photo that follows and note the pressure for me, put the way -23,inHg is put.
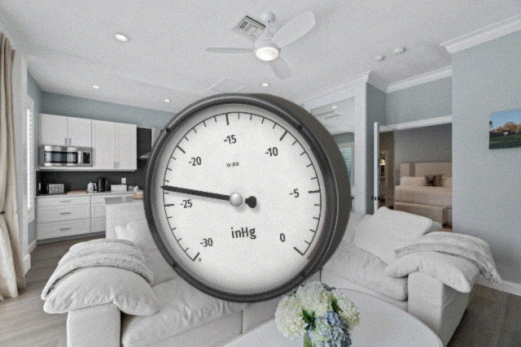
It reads -23.5,inHg
